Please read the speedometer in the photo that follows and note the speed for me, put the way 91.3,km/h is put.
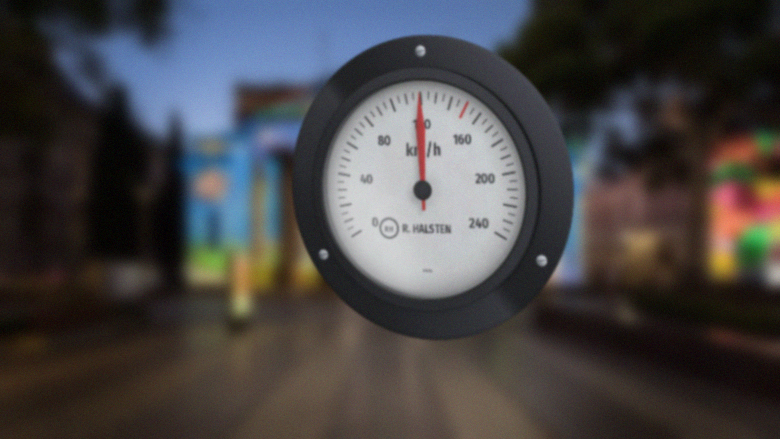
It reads 120,km/h
